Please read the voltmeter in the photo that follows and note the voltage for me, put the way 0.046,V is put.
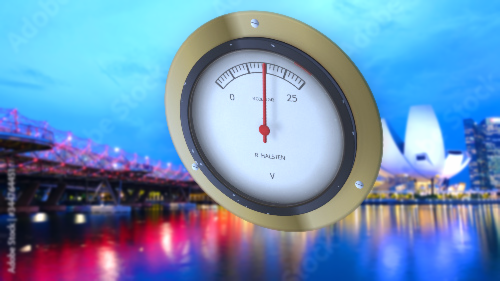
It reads 15,V
